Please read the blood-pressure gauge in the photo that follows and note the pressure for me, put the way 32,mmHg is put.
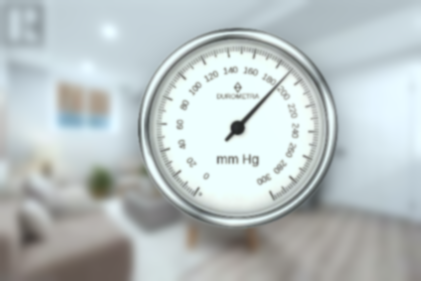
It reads 190,mmHg
